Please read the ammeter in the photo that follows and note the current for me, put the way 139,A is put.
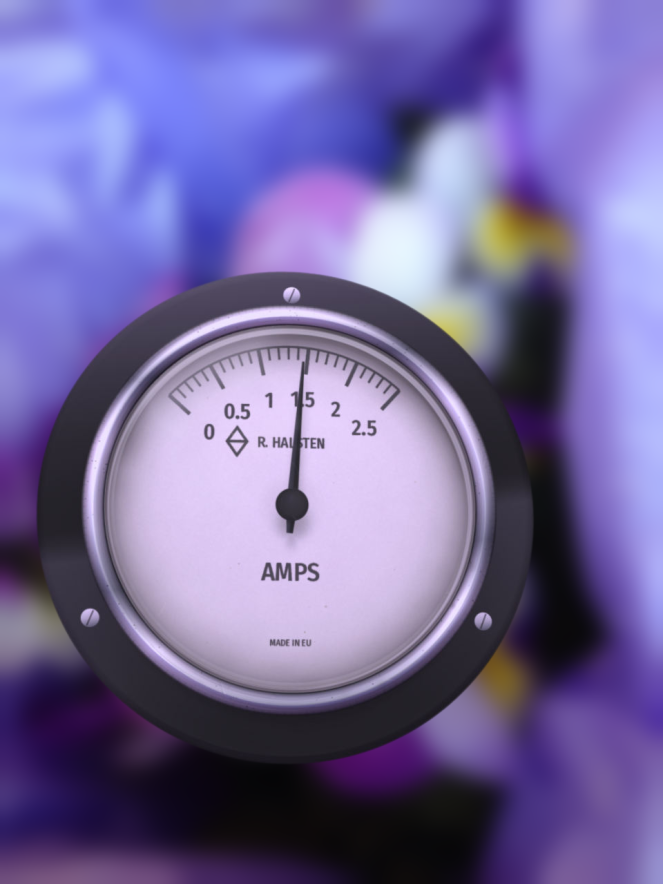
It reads 1.45,A
